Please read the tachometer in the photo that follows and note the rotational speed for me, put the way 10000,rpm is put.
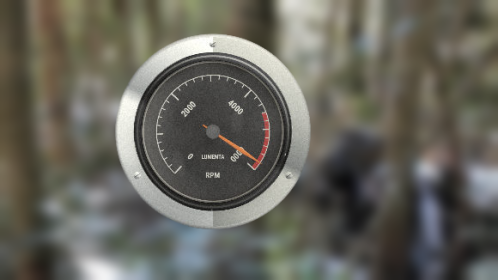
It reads 5800,rpm
